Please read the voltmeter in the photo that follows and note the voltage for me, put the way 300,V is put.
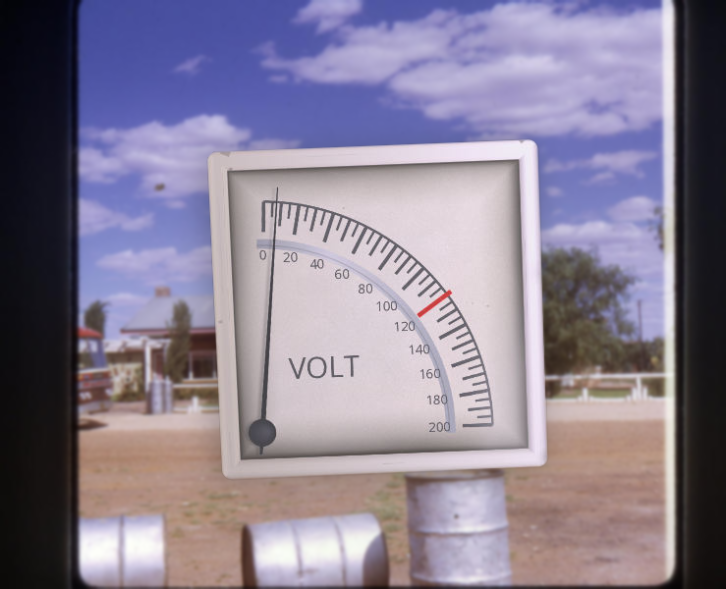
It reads 7.5,V
